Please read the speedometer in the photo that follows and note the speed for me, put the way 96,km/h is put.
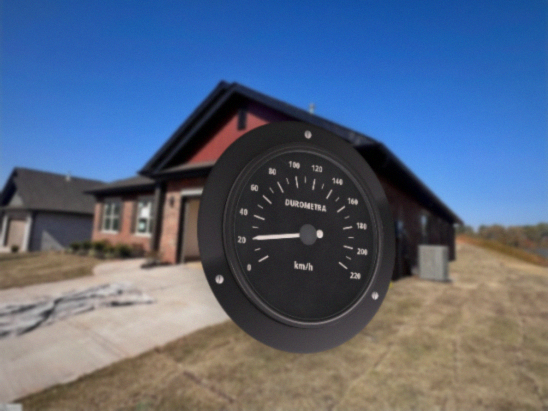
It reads 20,km/h
